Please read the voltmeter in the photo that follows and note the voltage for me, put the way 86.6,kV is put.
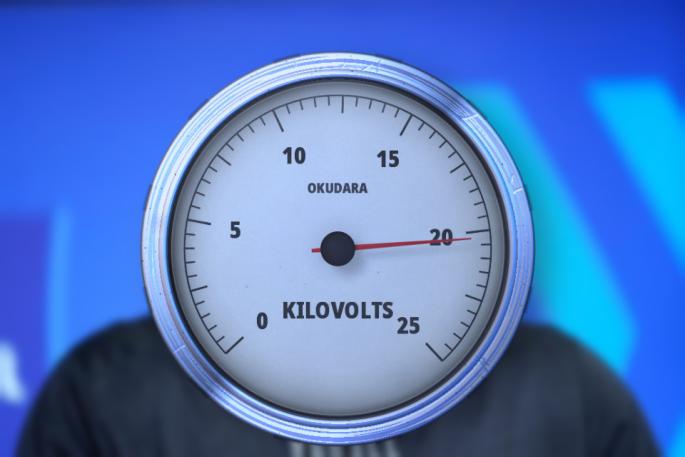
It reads 20.25,kV
